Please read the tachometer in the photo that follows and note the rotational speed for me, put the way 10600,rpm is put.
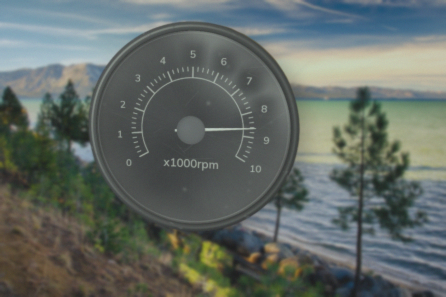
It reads 8600,rpm
